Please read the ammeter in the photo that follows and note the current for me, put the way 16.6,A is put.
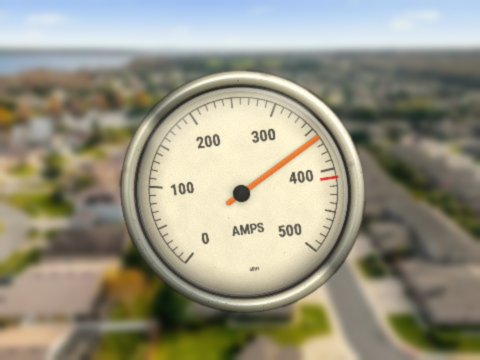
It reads 360,A
